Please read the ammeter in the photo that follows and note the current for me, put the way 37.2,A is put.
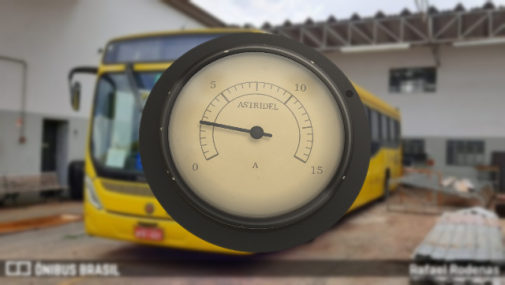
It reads 2.5,A
